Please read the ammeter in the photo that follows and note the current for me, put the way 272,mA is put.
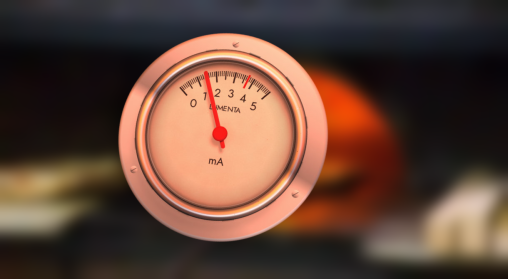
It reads 1.5,mA
